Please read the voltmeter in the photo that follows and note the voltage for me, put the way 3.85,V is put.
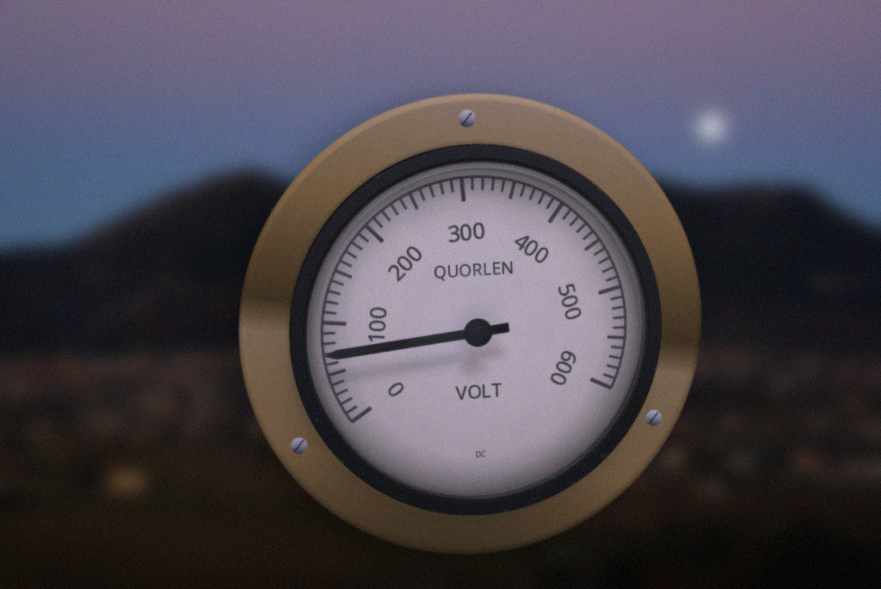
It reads 70,V
